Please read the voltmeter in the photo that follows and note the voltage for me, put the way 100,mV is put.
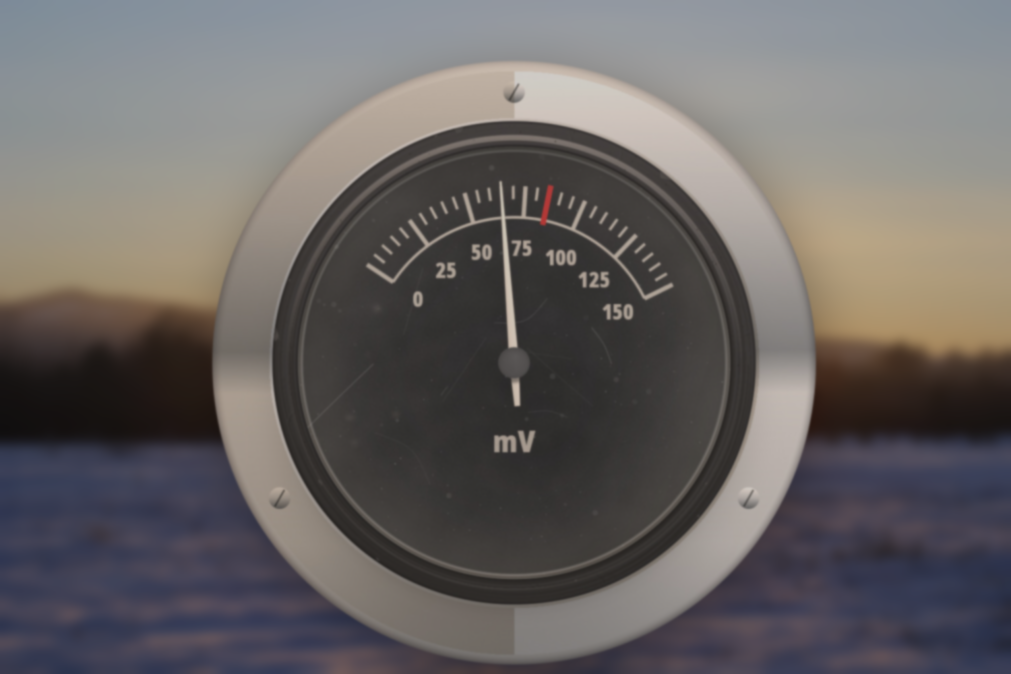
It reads 65,mV
